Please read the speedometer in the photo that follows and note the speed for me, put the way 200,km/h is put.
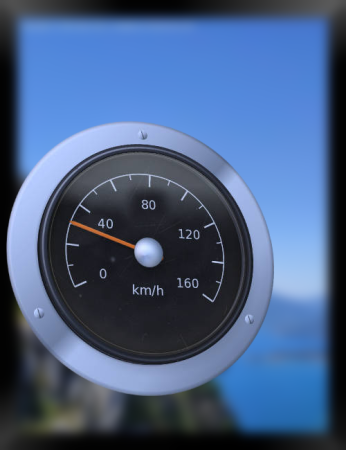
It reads 30,km/h
